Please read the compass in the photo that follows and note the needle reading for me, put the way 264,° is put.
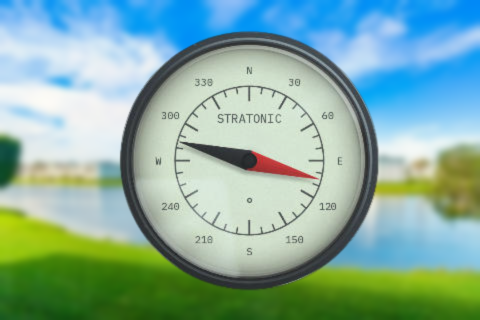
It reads 105,°
